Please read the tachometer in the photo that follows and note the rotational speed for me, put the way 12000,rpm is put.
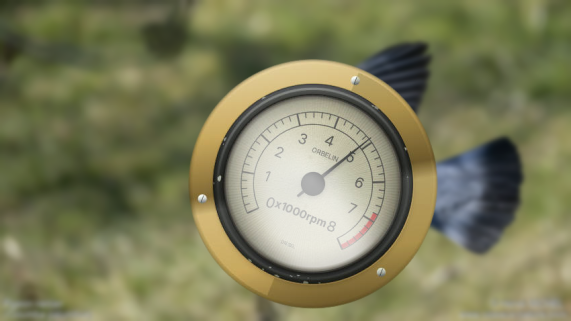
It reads 4900,rpm
